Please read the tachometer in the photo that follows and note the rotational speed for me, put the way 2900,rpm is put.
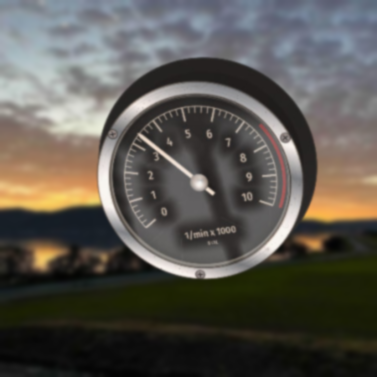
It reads 3400,rpm
